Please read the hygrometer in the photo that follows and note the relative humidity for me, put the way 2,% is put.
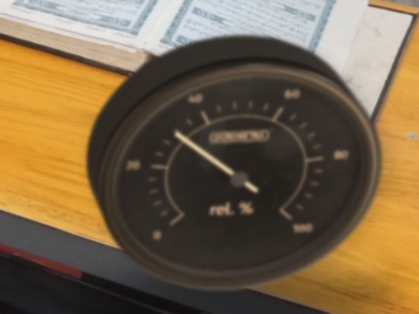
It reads 32,%
